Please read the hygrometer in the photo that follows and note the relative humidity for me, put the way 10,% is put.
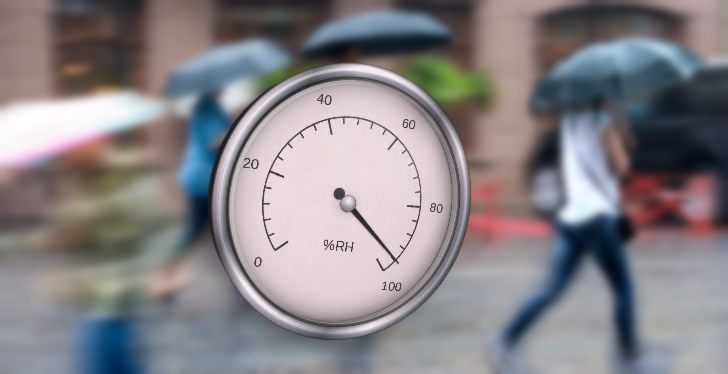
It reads 96,%
